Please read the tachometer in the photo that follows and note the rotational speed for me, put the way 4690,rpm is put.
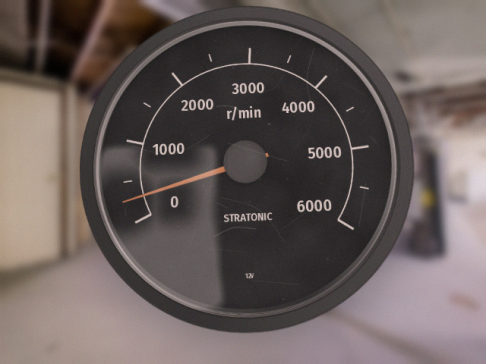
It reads 250,rpm
